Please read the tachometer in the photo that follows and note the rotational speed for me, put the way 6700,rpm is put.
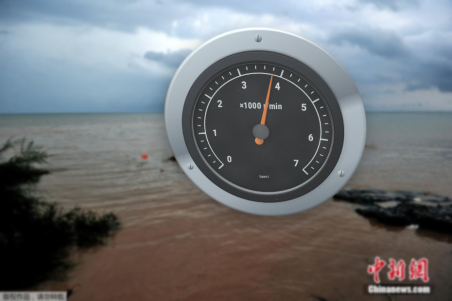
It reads 3800,rpm
